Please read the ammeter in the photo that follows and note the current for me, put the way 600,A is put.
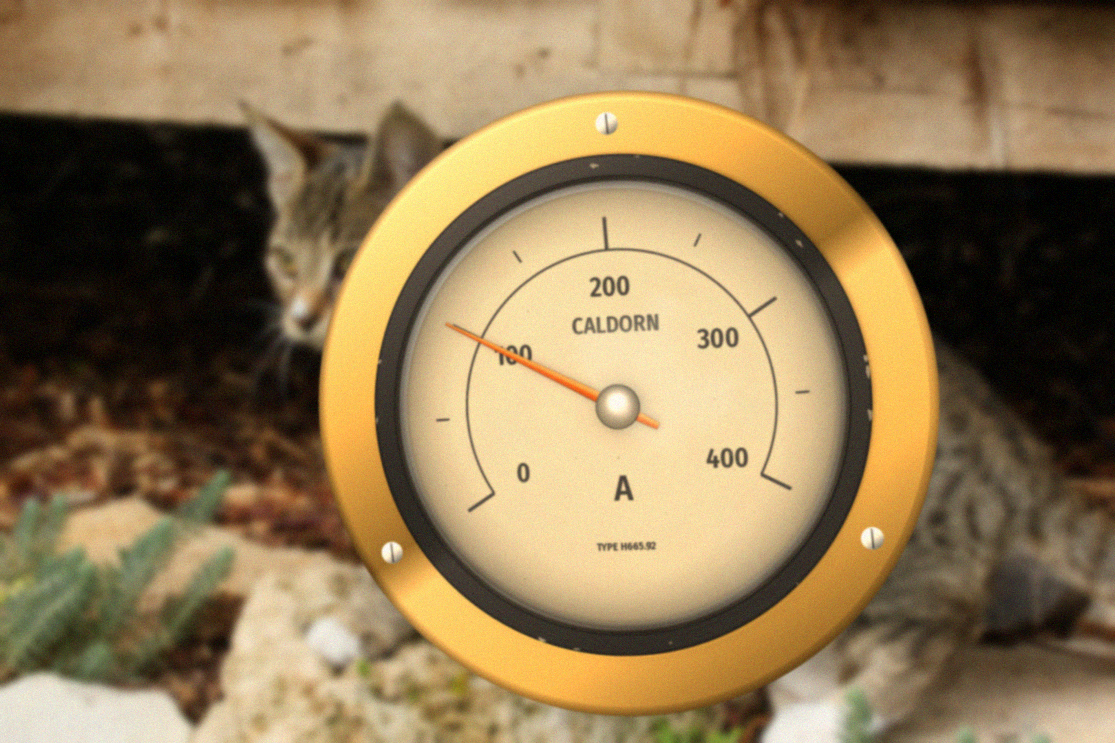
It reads 100,A
